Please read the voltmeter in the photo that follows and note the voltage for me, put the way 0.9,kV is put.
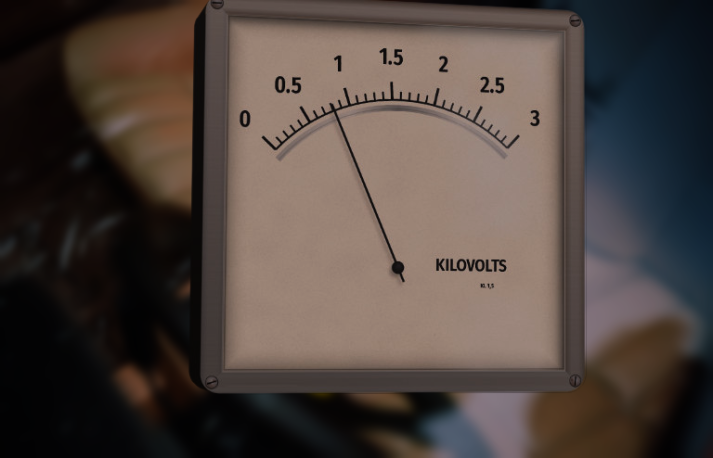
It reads 0.8,kV
